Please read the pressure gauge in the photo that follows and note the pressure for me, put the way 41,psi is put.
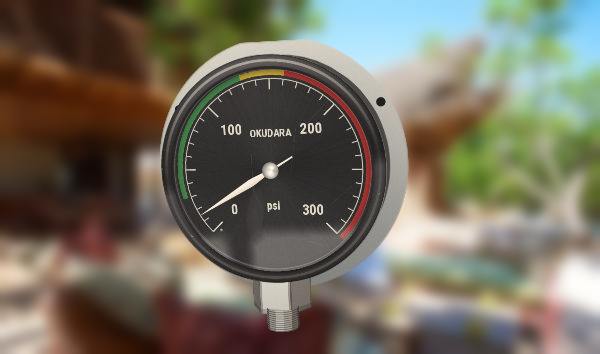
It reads 15,psi
